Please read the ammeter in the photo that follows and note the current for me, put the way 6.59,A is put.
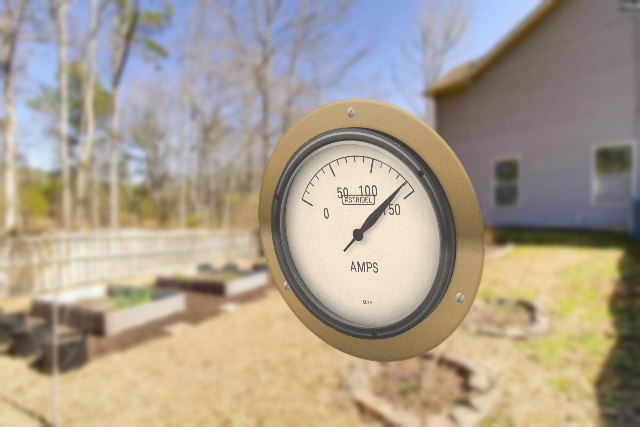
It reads 140,A
